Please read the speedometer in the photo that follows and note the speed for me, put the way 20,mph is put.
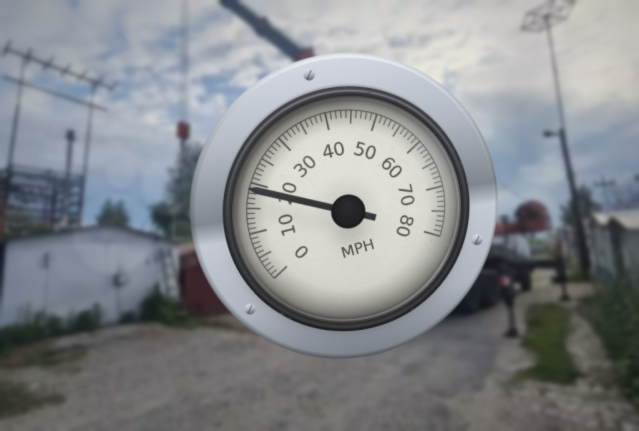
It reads 19,mph
